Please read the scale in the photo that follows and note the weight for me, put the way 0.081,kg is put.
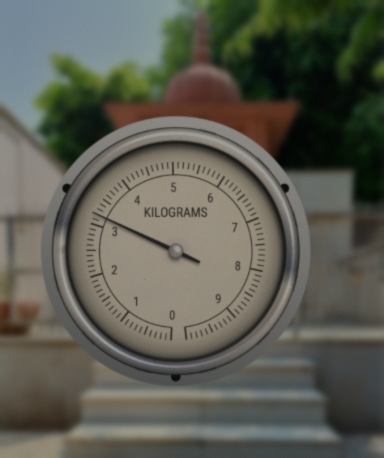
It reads 3.2,kg
